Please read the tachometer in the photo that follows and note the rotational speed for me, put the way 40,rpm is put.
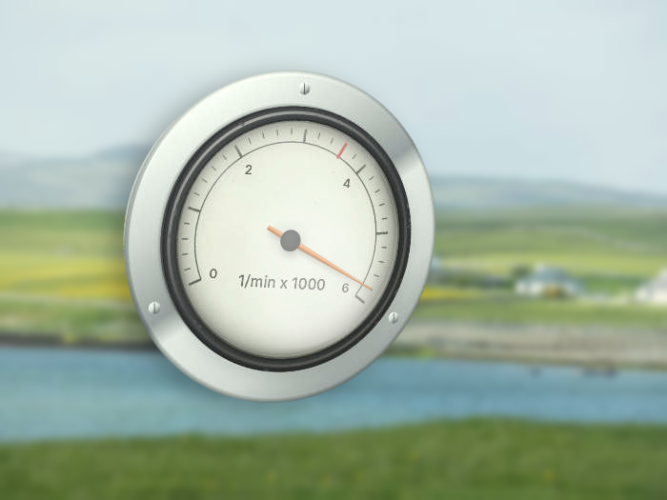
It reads 5800,rpm
